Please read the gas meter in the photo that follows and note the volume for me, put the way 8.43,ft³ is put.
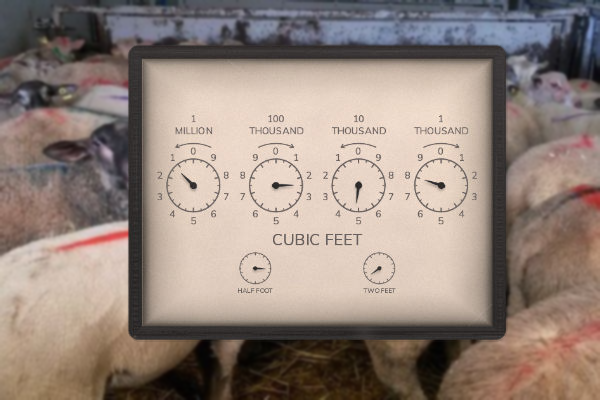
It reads 124800,ft³
